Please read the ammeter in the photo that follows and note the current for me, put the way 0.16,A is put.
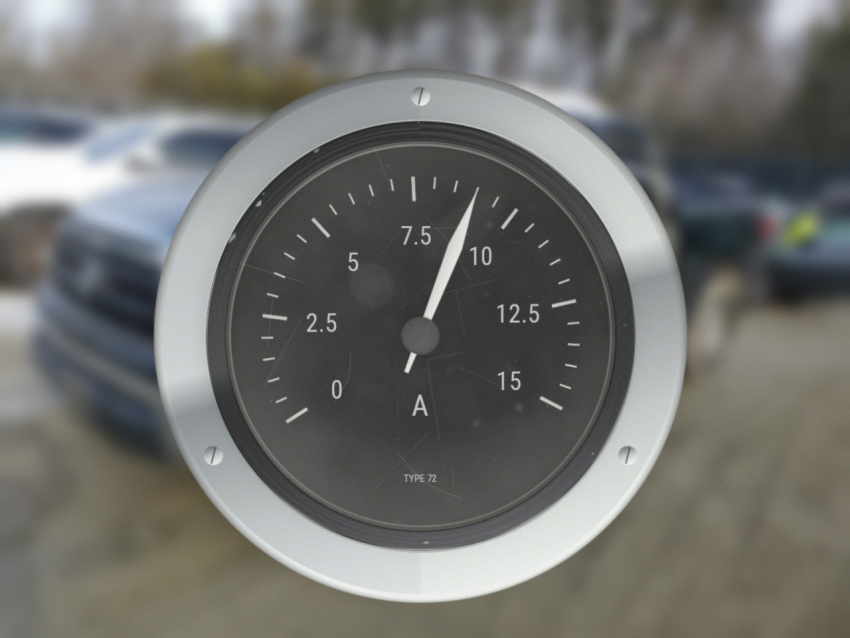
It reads 9,A
